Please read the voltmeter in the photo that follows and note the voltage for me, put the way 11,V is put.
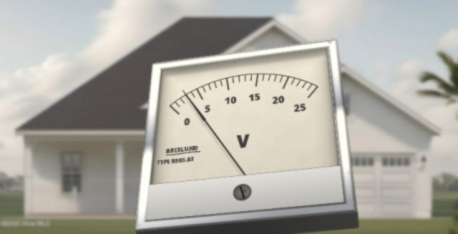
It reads 3,V
